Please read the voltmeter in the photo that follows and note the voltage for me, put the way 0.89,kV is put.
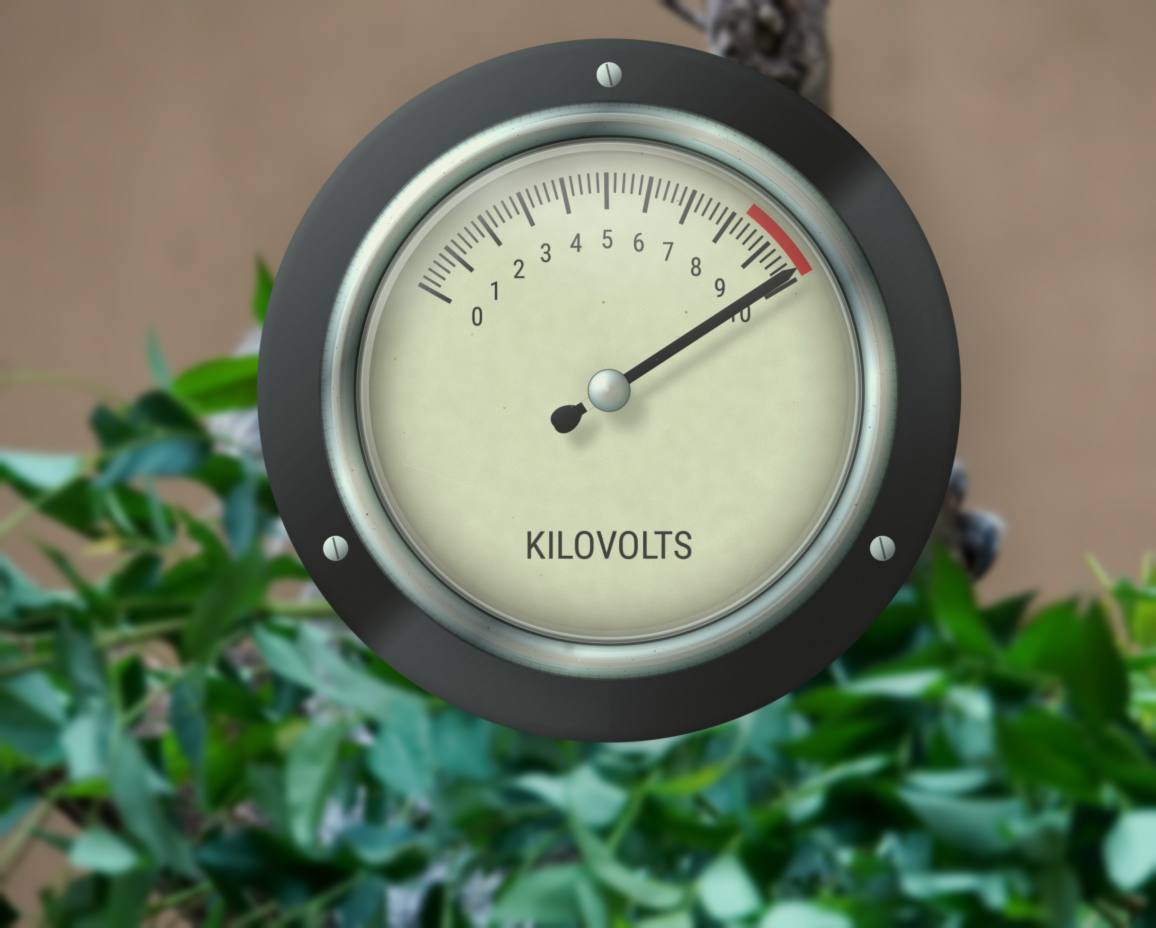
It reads 9.8,kV
